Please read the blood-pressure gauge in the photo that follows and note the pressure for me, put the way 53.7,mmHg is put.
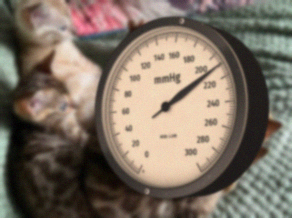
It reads 210,mmHg
